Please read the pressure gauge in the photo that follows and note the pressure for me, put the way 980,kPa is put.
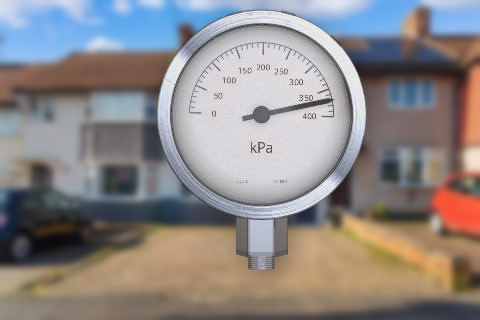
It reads 370,kPa
